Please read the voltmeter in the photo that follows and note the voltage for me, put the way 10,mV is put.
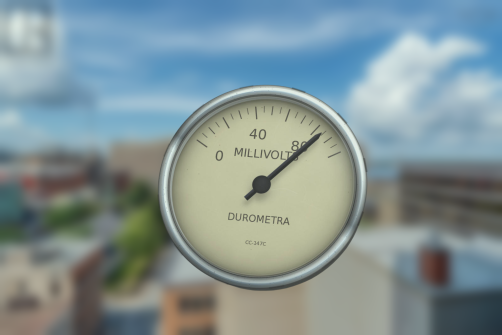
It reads 85,mV
